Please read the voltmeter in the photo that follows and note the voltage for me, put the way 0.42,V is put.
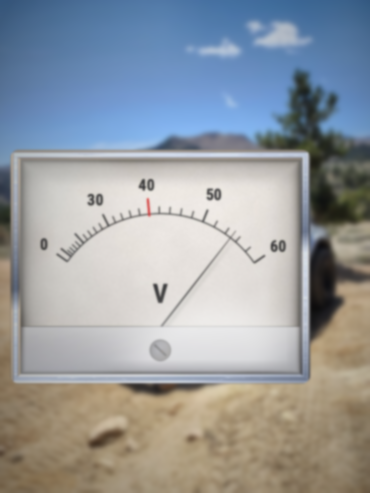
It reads 55,V
